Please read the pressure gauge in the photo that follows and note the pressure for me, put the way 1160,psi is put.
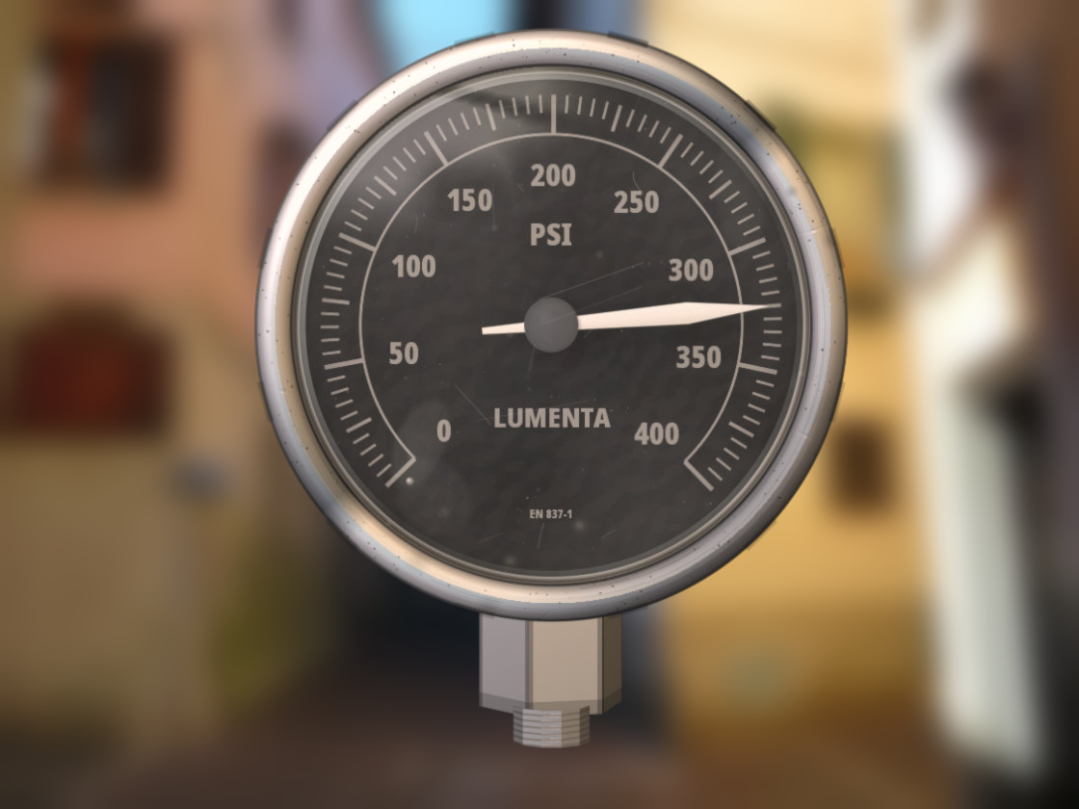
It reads 325,psi
